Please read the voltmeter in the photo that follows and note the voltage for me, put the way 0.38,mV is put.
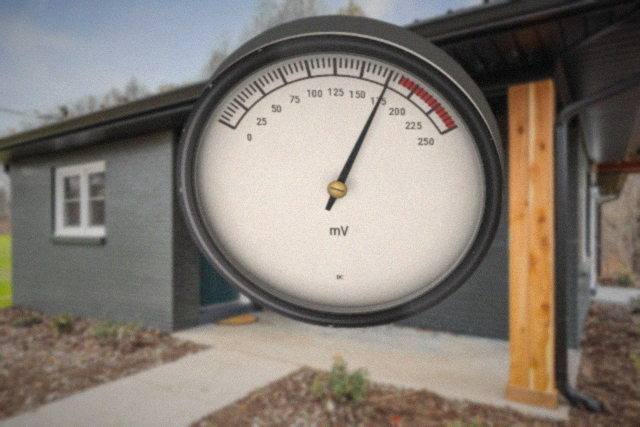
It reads 175,mV
